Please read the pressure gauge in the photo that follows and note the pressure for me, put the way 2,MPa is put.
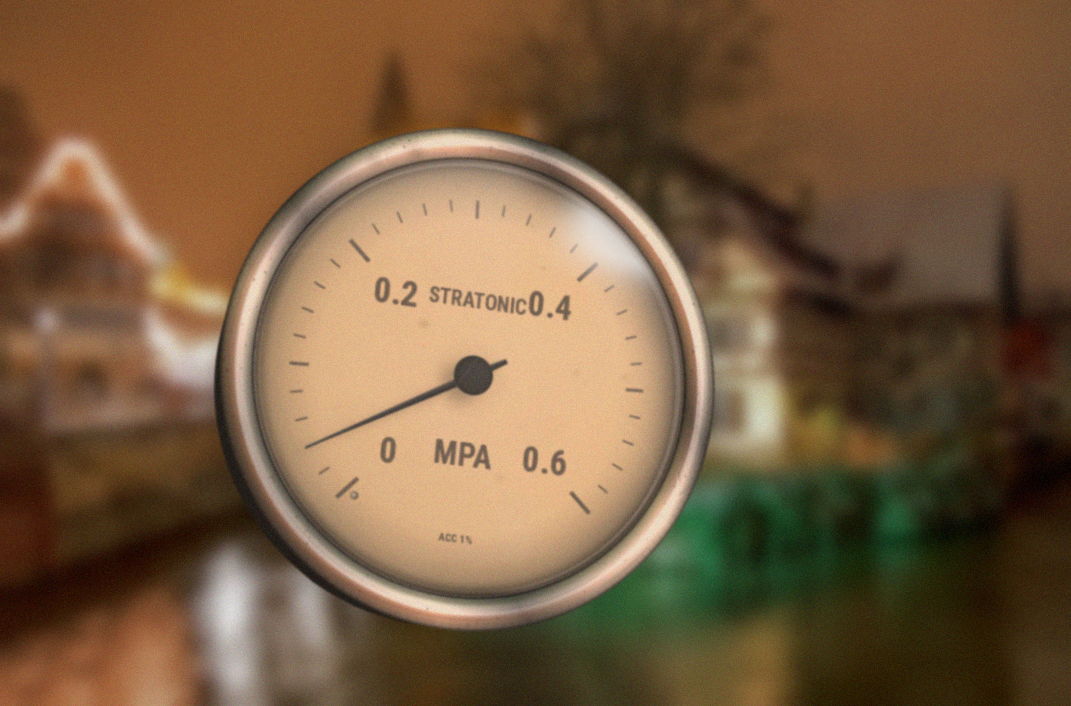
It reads 0.04,MPa
